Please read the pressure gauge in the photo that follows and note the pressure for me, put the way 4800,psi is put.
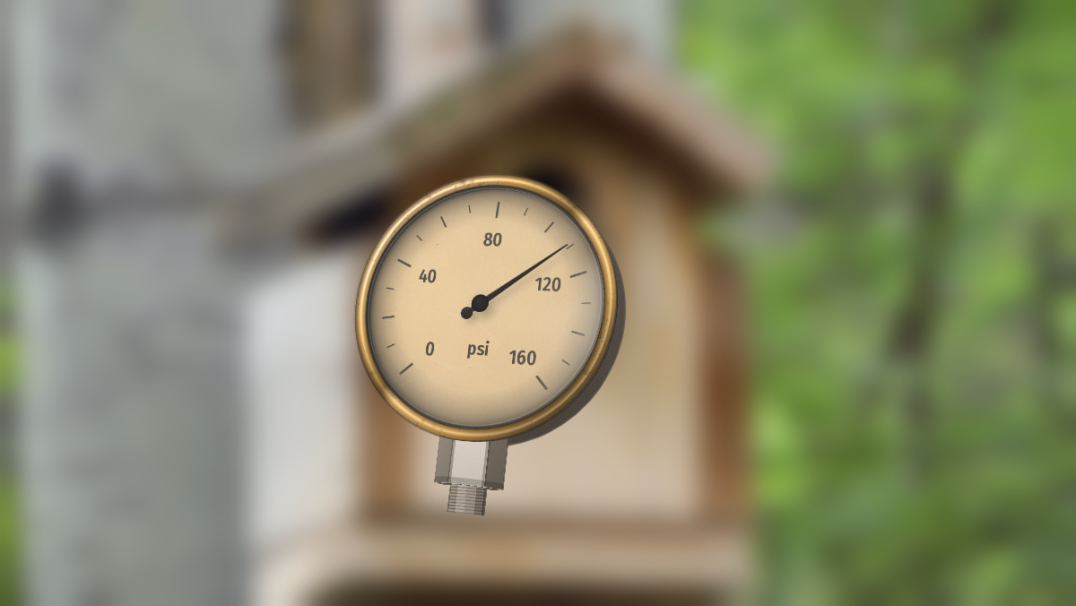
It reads 110,psi
